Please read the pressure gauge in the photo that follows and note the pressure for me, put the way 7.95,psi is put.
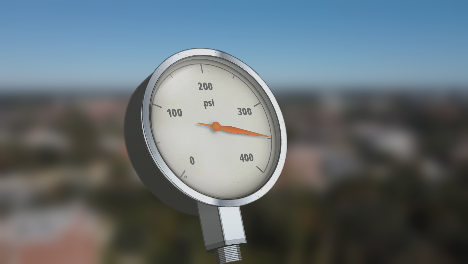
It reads 350,psi
